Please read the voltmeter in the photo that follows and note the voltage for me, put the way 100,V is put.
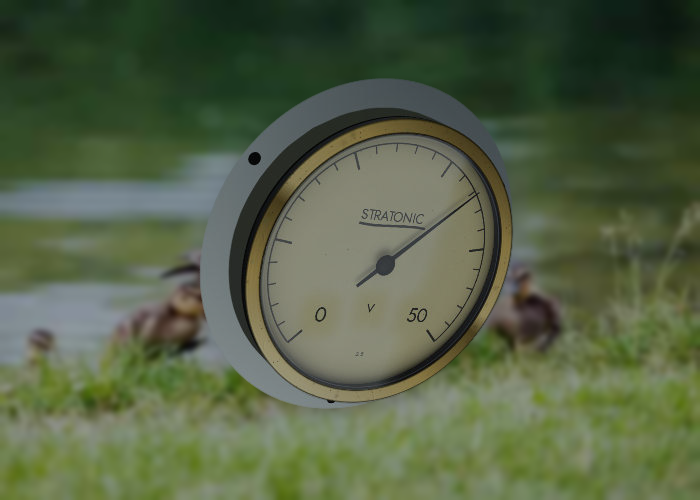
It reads 34,V
